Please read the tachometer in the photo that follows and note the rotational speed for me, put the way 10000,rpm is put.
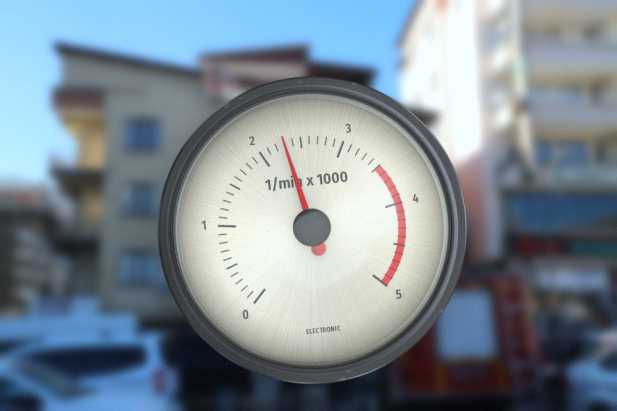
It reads 2300,rpm
